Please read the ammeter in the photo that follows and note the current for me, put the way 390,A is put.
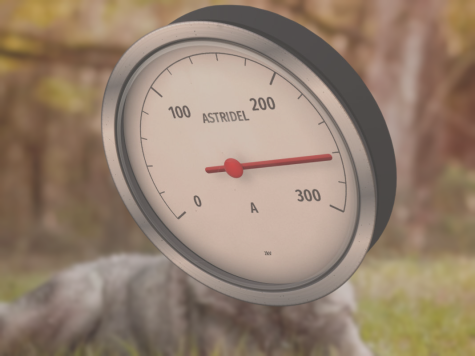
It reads 260,A
